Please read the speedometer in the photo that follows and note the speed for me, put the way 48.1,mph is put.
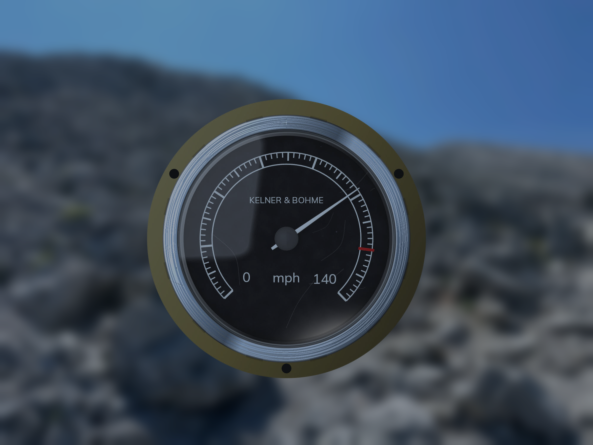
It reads 98,mph
